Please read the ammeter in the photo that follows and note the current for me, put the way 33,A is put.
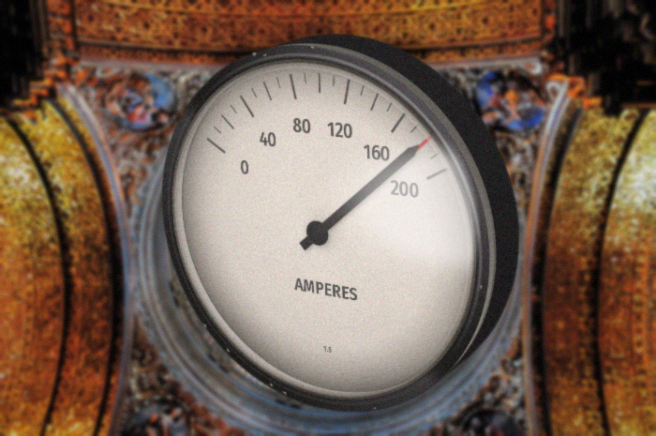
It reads 180,A
